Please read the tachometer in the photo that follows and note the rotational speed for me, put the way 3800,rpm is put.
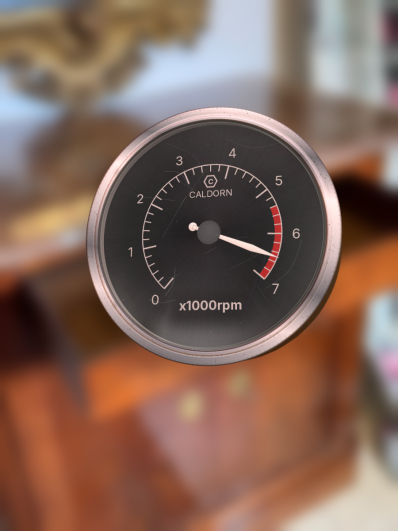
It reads 6500,rpm
